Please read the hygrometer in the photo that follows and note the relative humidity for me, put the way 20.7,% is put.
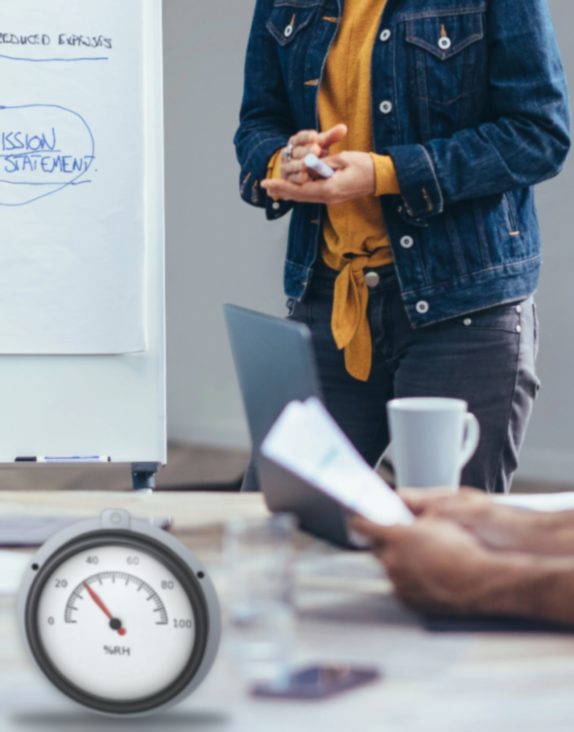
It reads 30,%
